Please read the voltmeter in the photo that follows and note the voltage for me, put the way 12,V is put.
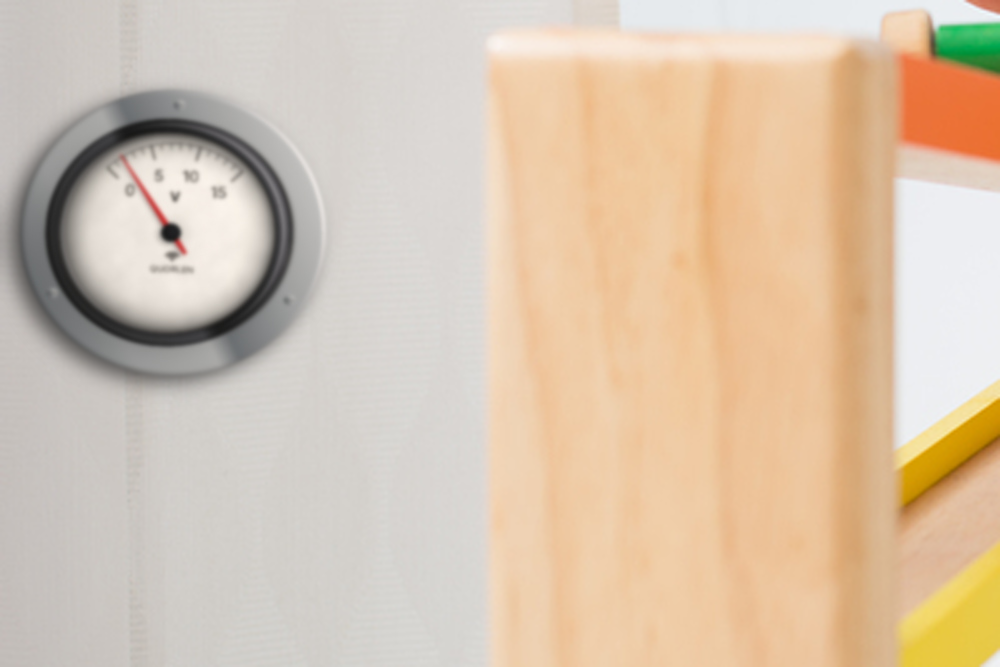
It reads 2,V
